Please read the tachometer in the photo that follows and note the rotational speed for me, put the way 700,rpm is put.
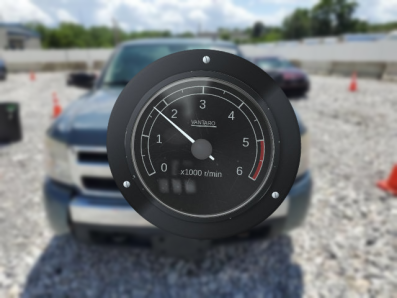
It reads 1750,rpm
